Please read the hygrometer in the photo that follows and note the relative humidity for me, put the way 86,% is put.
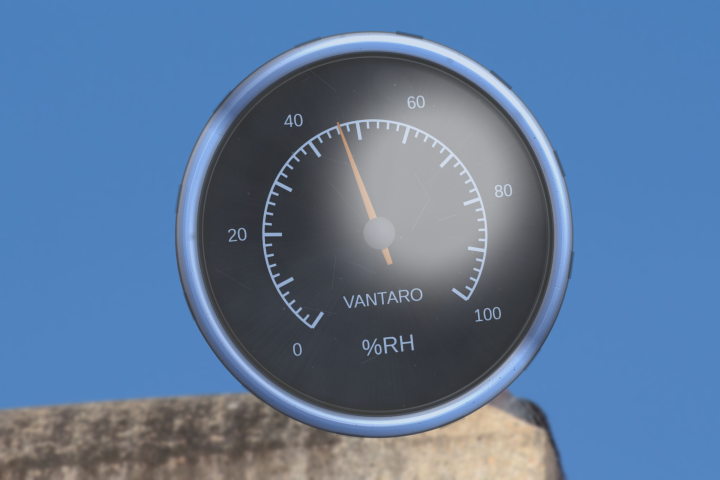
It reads 46,%
